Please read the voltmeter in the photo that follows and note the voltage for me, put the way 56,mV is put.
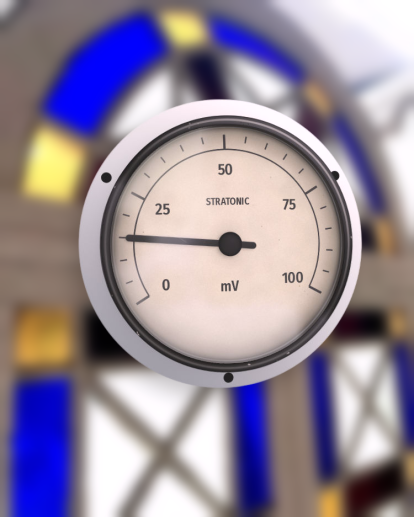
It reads 15,mV
